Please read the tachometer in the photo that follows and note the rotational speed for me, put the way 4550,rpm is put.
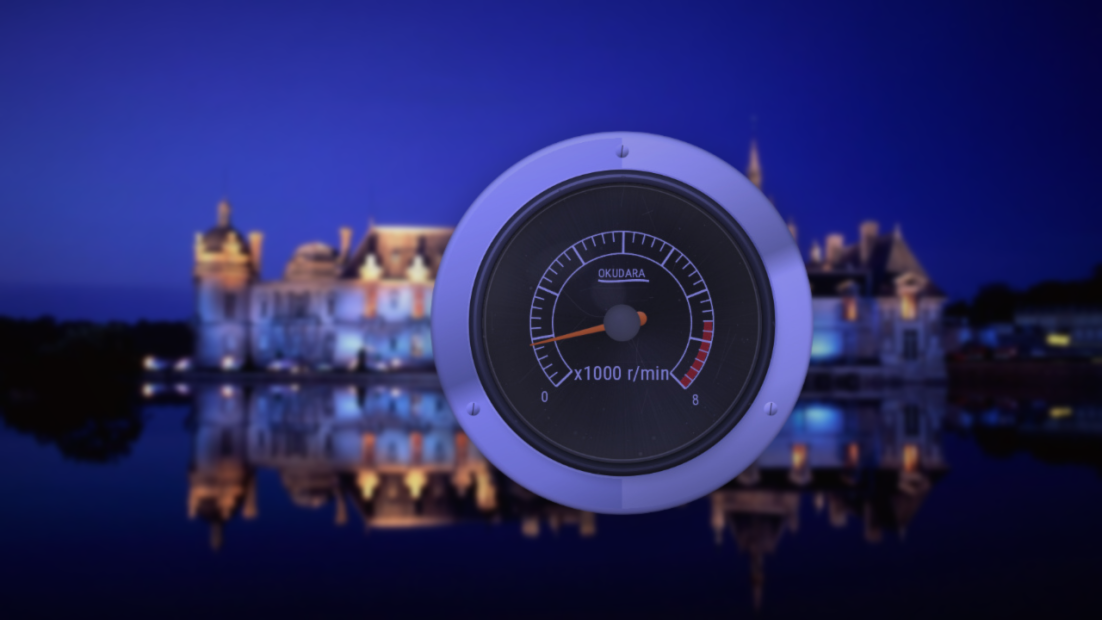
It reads 900,rpm
